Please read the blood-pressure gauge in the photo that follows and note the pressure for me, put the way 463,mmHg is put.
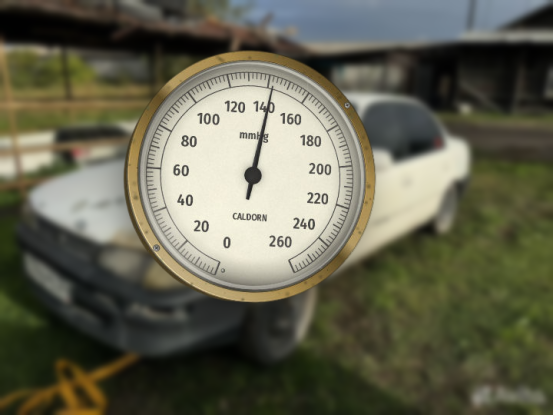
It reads 142,mmHg
